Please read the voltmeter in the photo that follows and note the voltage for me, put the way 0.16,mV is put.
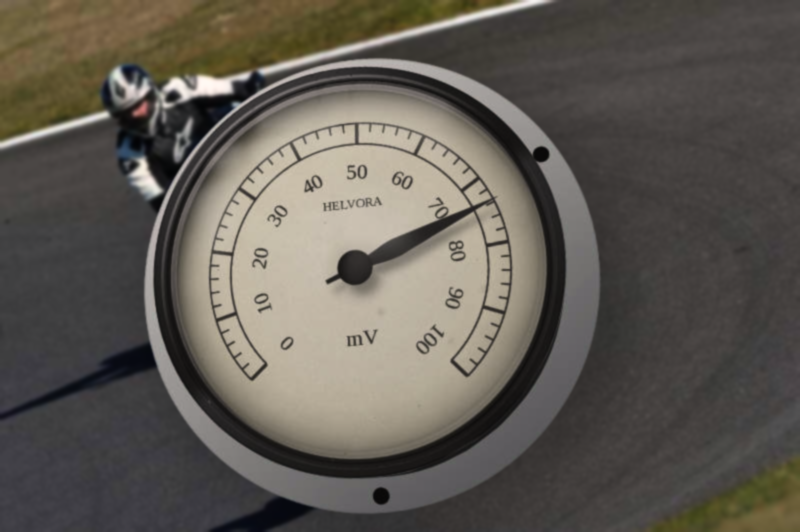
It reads 74,mV
